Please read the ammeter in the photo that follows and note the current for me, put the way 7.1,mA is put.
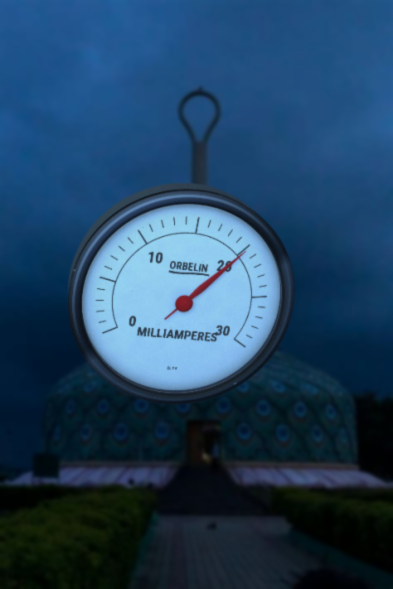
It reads 20,mA
